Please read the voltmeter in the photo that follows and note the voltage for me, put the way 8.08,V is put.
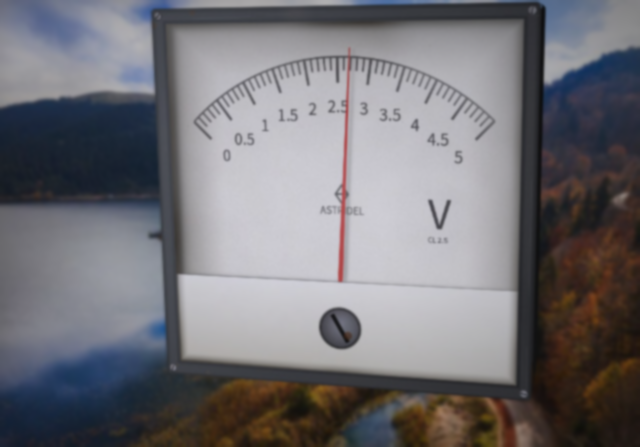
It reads 2.7,V
